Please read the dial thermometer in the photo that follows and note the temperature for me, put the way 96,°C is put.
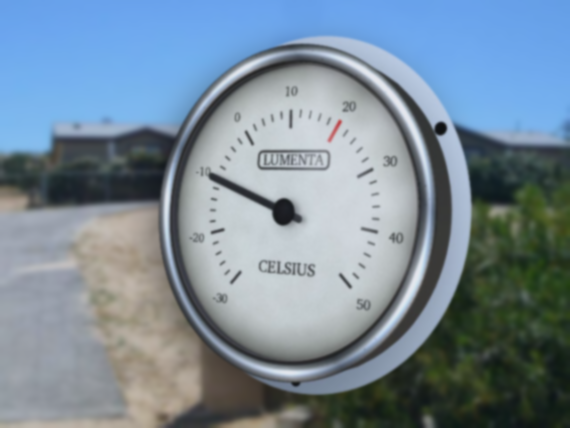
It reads -10,°C
